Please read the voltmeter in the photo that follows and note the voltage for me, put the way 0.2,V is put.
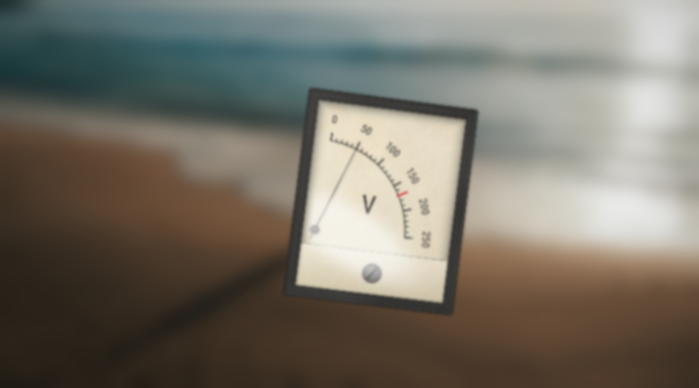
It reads 50,V
